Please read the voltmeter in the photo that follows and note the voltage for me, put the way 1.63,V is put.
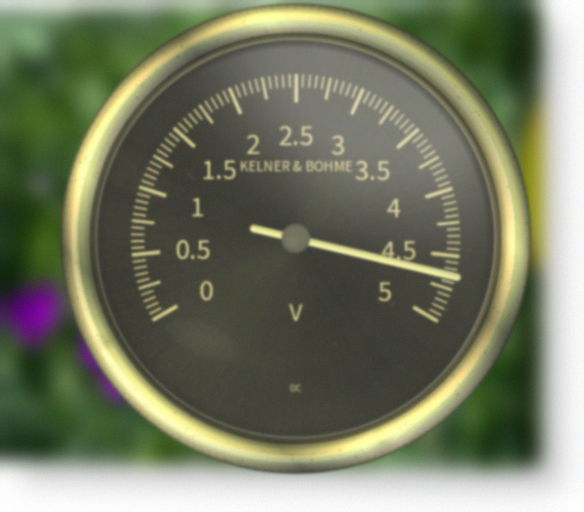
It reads 4.65,V
